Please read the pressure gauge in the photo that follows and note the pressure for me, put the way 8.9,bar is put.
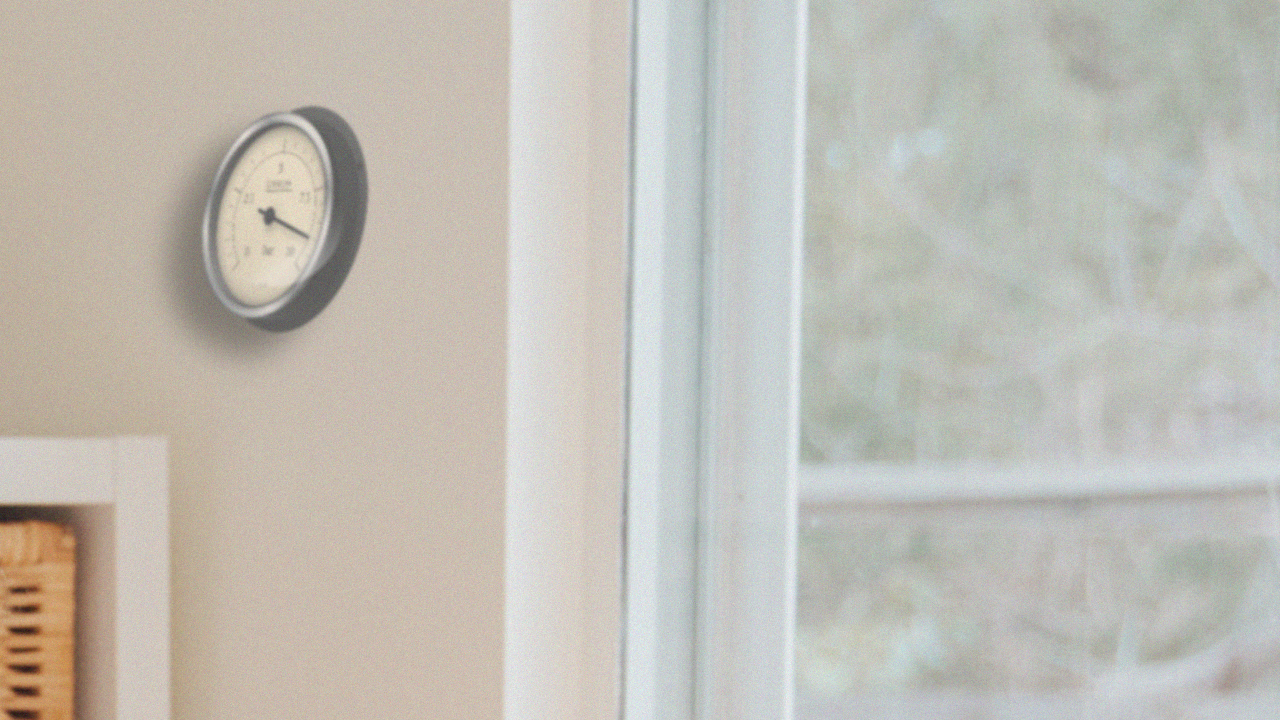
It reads 9,bar
